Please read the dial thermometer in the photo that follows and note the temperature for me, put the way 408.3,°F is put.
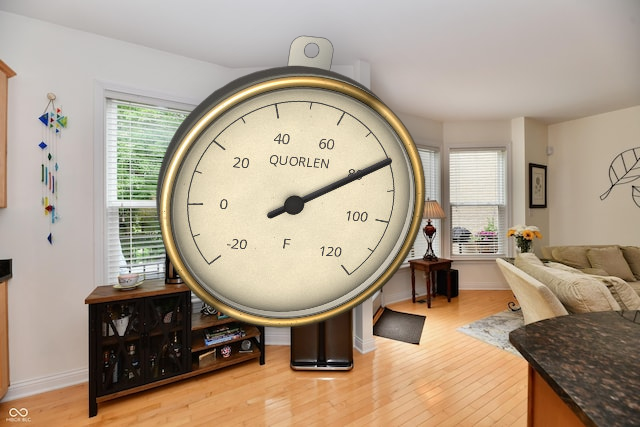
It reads 80,°F
